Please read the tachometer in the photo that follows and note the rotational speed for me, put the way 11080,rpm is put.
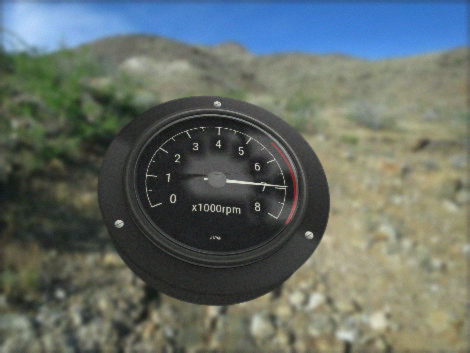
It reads 7000,rpm
